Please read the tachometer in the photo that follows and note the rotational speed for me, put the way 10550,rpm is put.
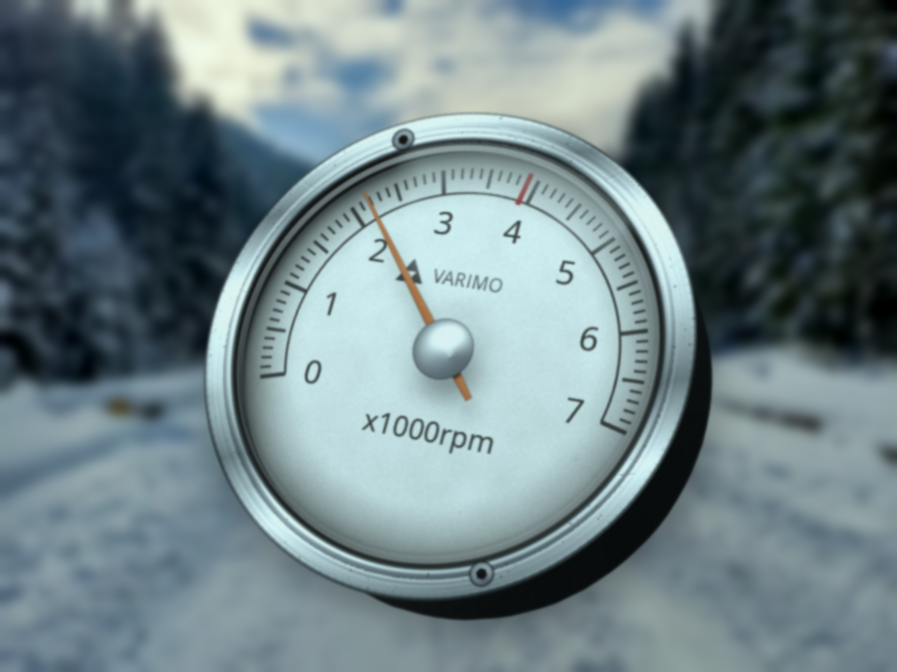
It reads 2200,rpm
